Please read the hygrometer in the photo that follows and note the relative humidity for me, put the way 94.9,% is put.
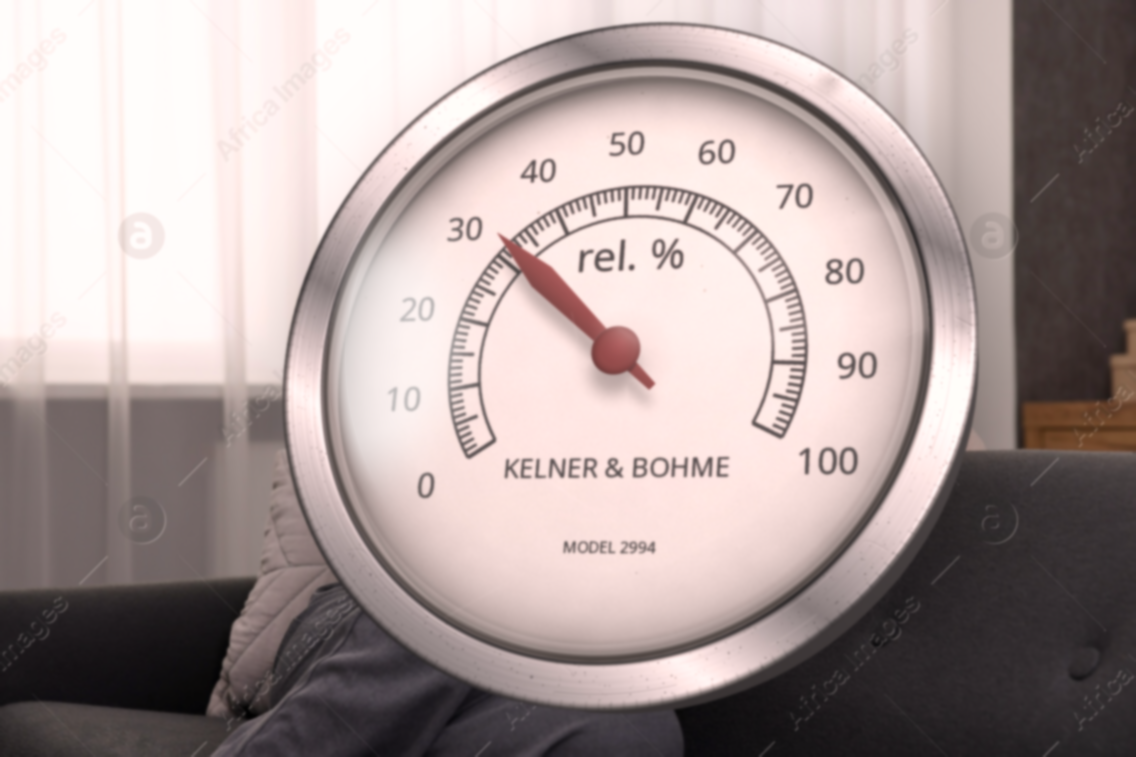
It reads 32,%
